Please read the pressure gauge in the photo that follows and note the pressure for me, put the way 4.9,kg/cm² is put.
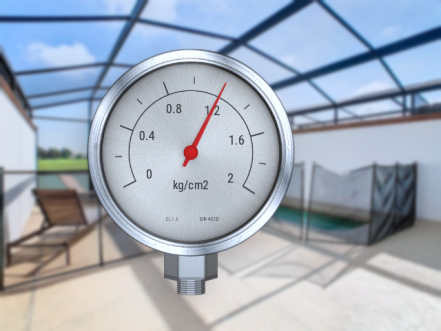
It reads 1.2,kg/cm²
